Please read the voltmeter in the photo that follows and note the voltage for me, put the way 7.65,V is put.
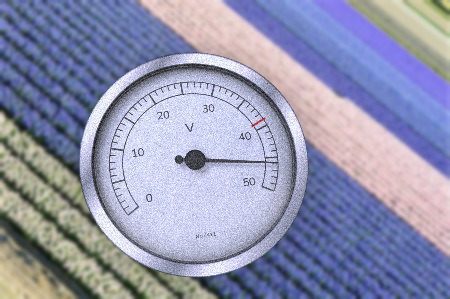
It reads 46,V
